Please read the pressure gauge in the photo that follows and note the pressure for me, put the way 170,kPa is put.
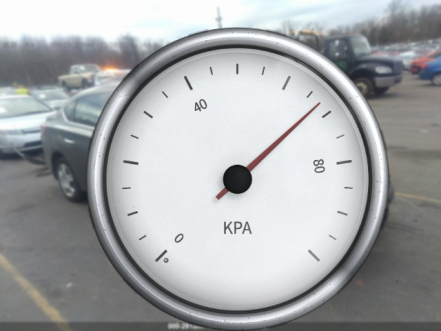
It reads 67.5,kPa
